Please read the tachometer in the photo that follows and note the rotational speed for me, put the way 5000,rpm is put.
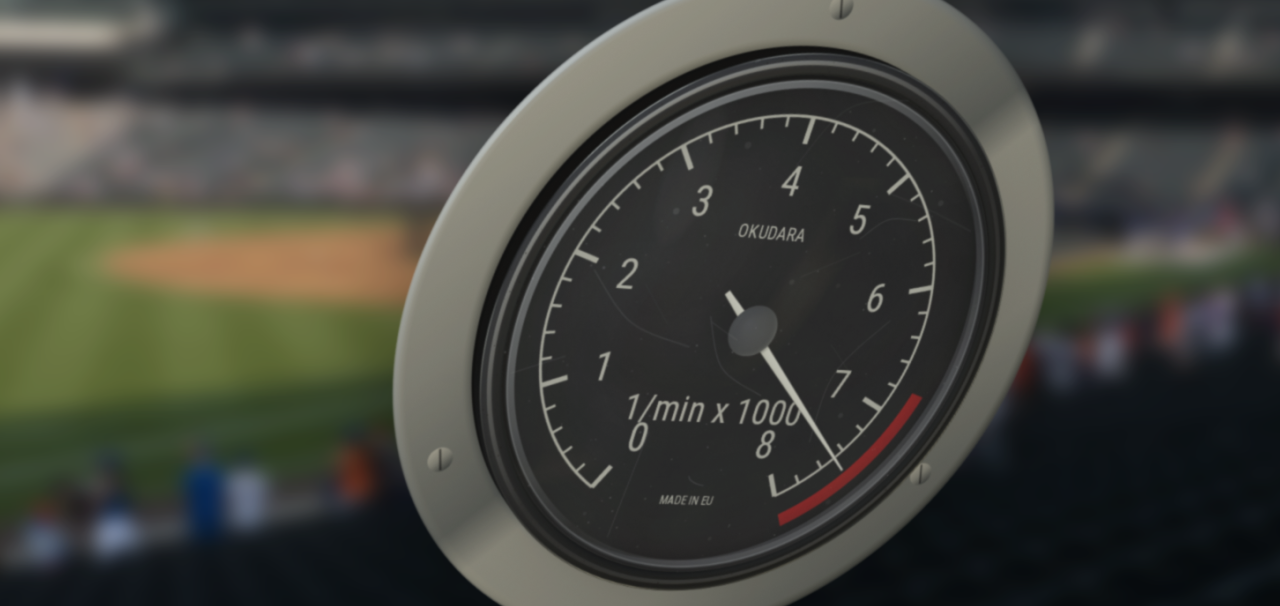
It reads 7500,rpm
